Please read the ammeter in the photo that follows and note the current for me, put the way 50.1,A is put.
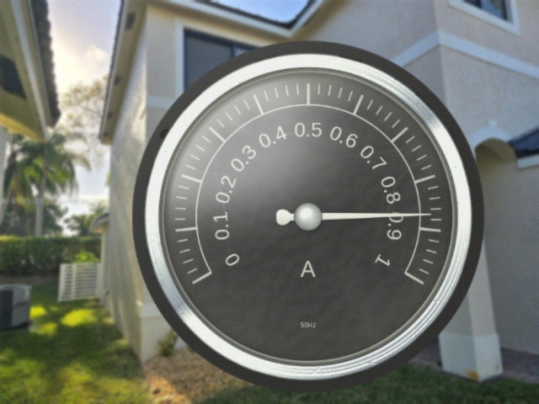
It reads 0.87,A
